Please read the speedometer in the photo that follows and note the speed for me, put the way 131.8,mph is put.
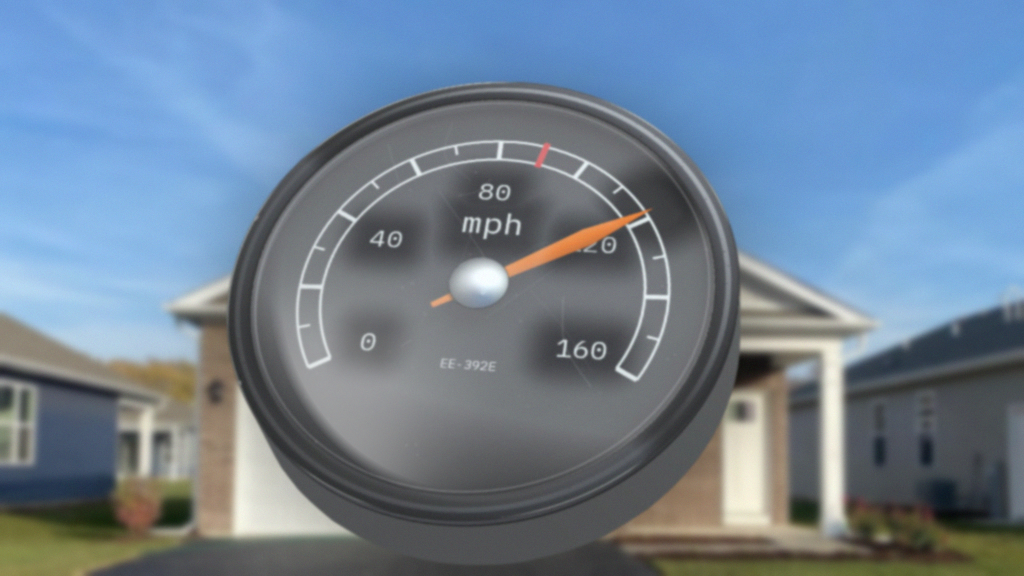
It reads 120,mph
